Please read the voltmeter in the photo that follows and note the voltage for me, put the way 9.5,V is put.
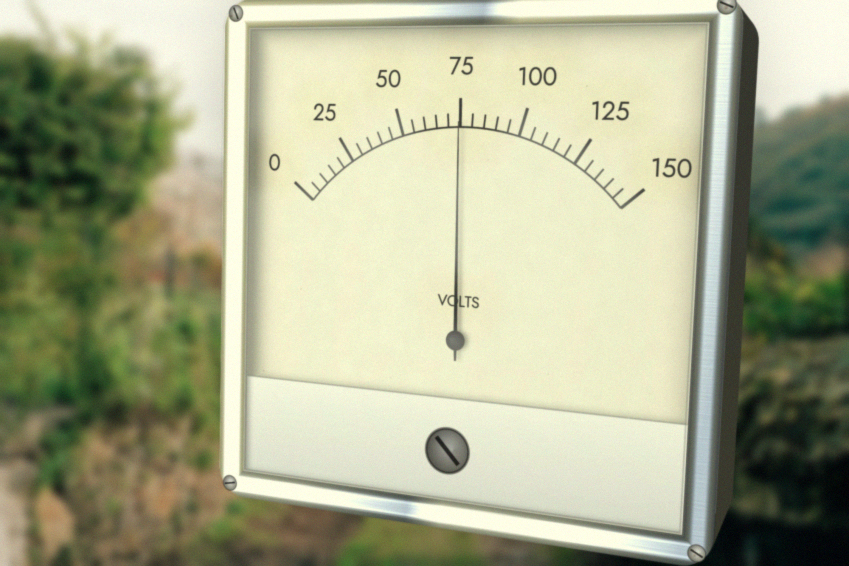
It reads 75,V
